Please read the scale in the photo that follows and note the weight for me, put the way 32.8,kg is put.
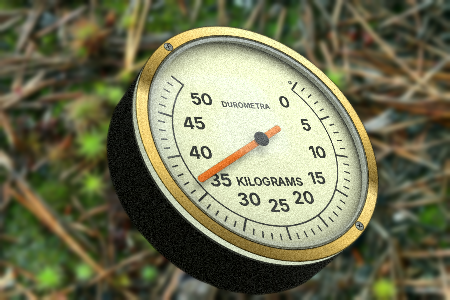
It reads 36.5,kg
